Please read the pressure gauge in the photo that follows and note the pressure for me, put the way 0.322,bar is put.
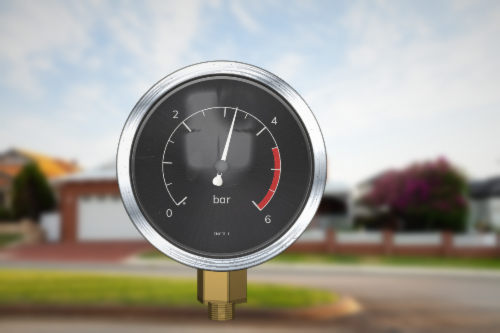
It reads 3.25,bar
